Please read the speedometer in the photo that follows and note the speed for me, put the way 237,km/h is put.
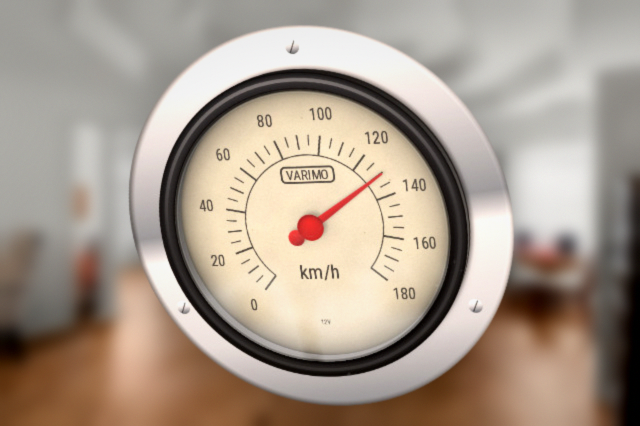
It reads 130,km/h
